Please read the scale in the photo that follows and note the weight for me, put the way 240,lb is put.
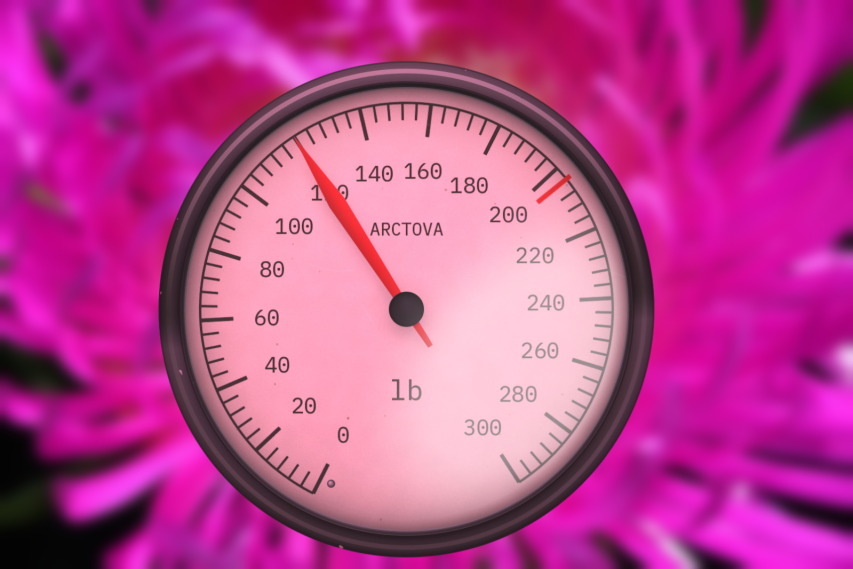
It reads 120,lb
